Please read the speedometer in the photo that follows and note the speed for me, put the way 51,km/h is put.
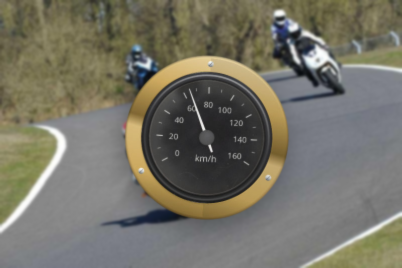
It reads 65,km/h
